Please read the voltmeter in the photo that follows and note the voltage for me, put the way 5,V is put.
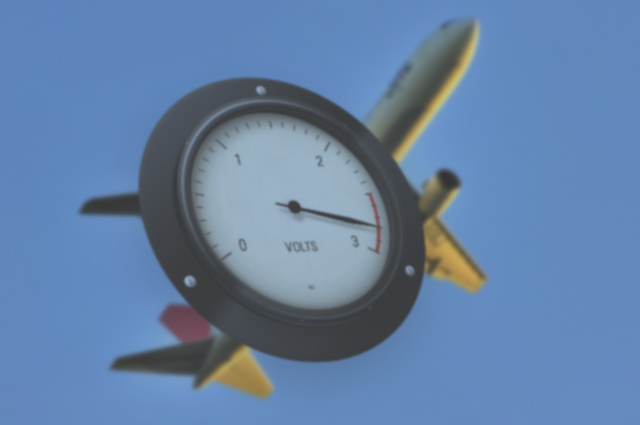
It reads 2.8,V
